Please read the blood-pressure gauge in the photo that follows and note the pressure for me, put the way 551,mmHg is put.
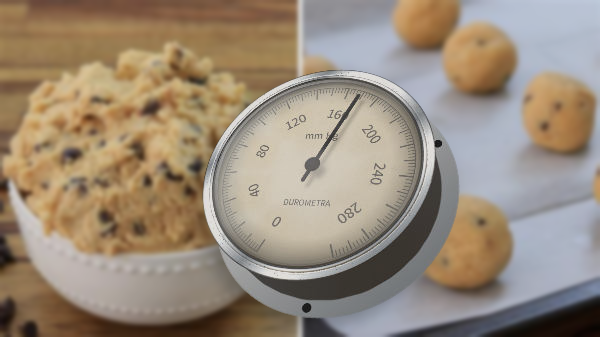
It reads 170,mmHg
